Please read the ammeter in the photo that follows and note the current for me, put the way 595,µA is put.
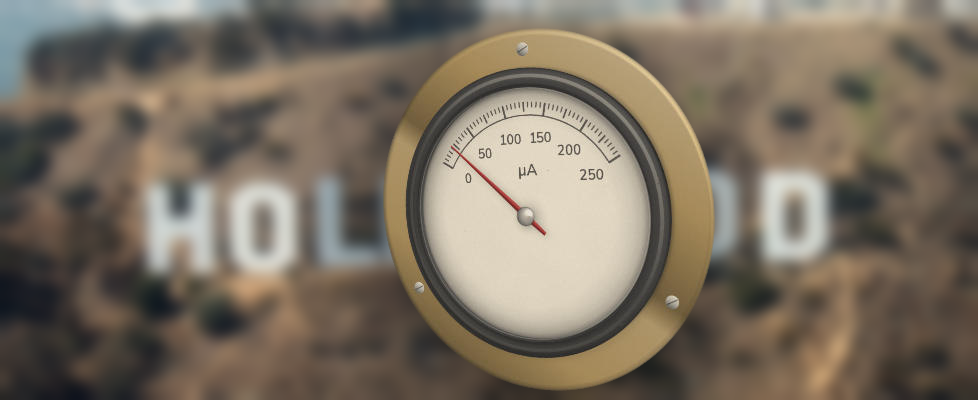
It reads 25,µA
